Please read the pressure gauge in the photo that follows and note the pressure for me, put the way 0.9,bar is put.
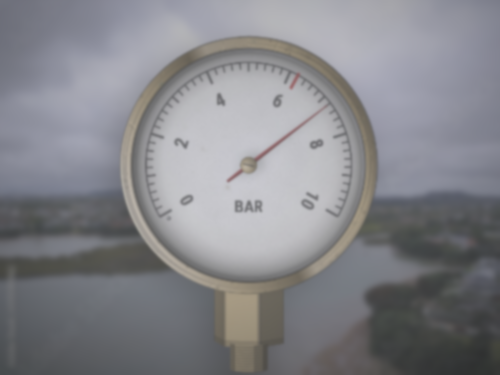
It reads 7.2,bar
